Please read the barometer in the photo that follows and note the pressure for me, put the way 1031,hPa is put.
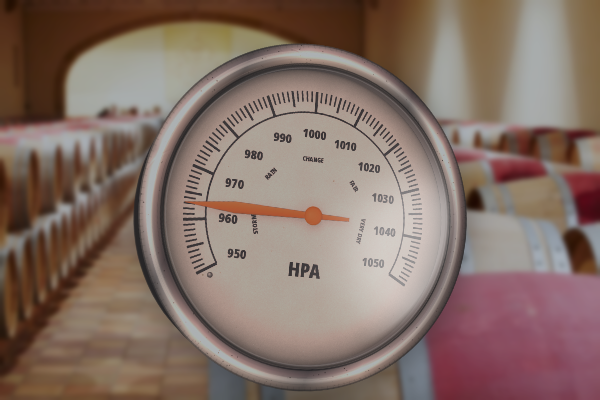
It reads 963,hPa
